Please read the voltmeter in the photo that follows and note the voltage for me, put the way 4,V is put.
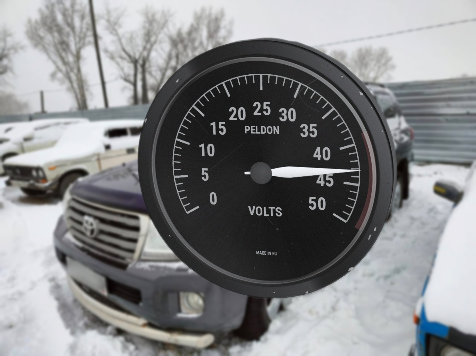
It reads 43,V
